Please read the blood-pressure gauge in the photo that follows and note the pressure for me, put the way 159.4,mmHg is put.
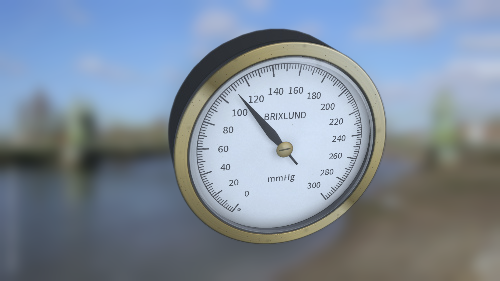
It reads 110,mmHg
